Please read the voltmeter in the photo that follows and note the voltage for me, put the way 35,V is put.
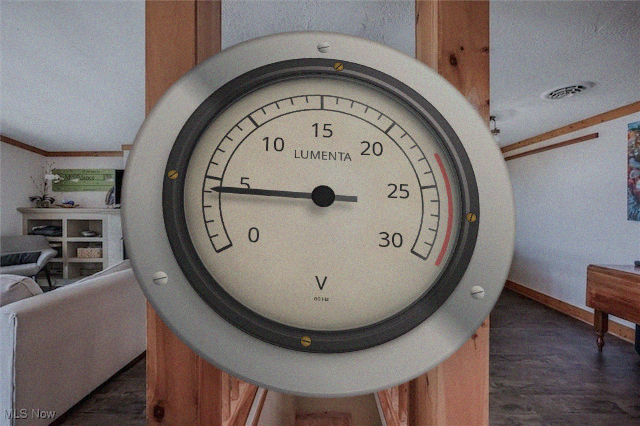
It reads 4,V
